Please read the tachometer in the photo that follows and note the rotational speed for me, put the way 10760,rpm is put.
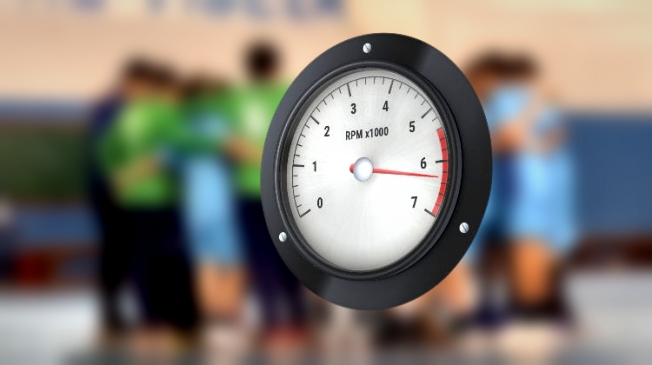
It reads 6300,rpm
